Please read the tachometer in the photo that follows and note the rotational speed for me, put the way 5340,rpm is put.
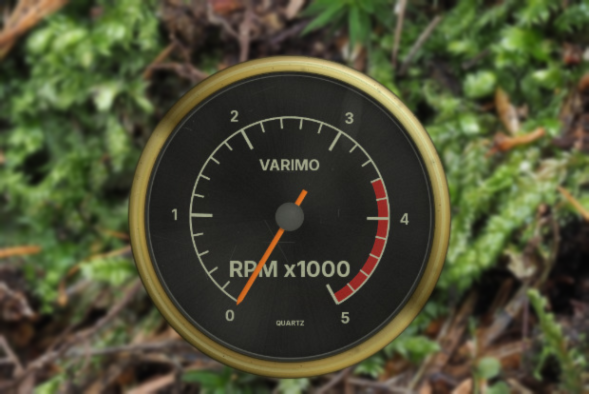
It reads 0,rpm
